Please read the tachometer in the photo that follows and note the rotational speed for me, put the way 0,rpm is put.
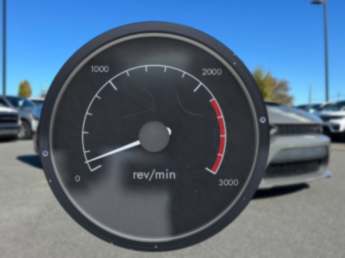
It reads 100,rpm
